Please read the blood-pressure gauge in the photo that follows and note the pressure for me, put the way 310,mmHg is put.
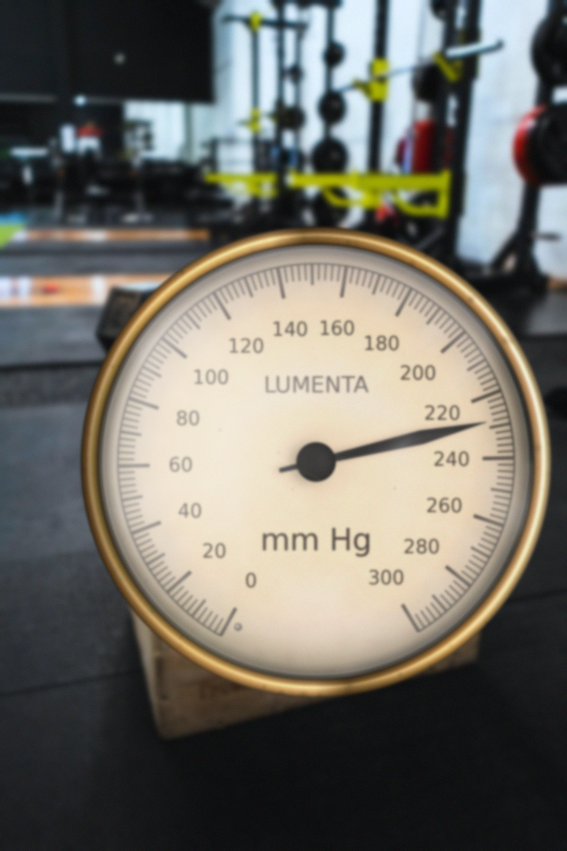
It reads 228,mmHg
